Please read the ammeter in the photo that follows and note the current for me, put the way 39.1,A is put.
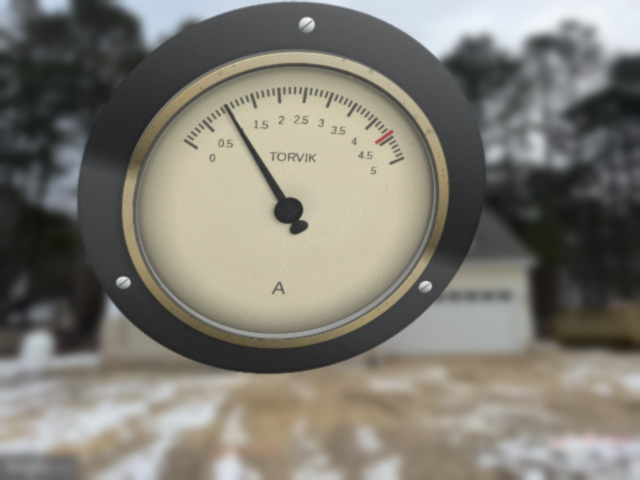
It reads 1,A
